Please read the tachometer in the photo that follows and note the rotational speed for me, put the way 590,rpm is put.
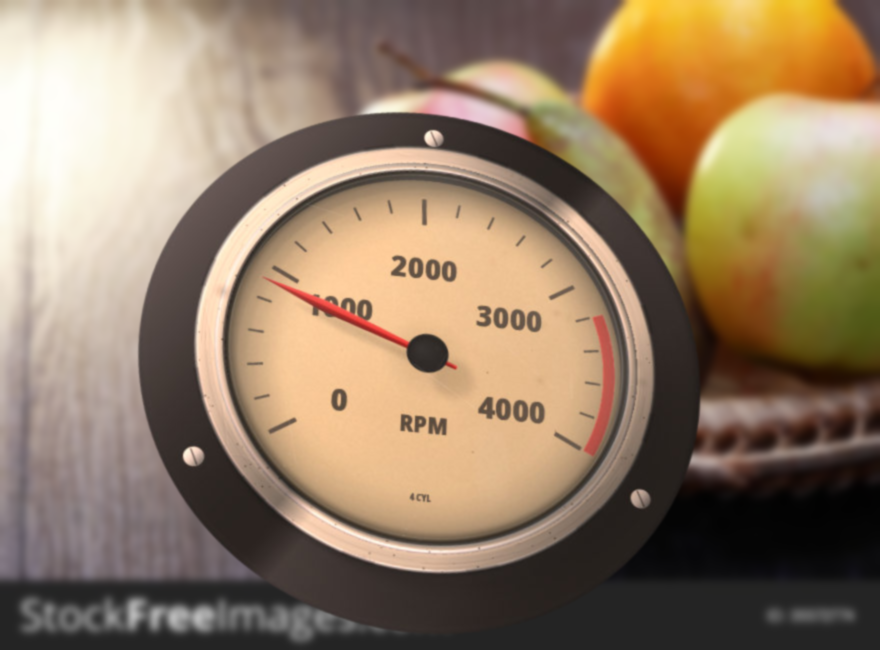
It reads 900,rpm
